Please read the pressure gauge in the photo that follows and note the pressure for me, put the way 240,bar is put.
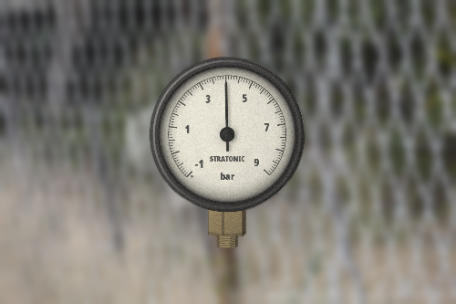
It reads 4,bar
